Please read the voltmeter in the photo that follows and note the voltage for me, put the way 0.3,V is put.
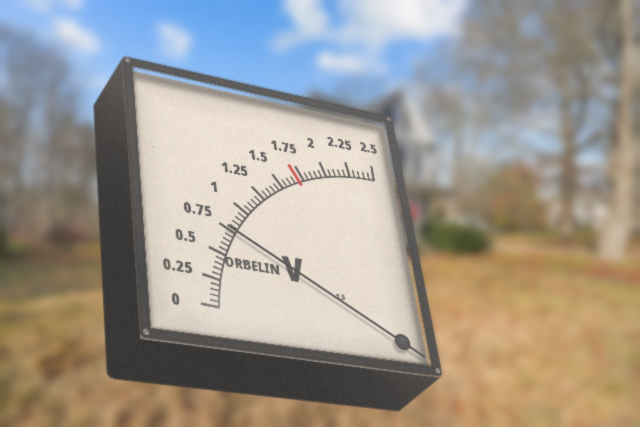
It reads 0.75,V
